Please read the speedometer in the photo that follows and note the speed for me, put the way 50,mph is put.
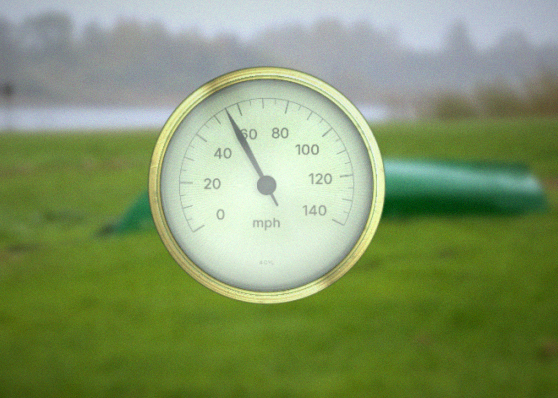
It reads 55,mph
